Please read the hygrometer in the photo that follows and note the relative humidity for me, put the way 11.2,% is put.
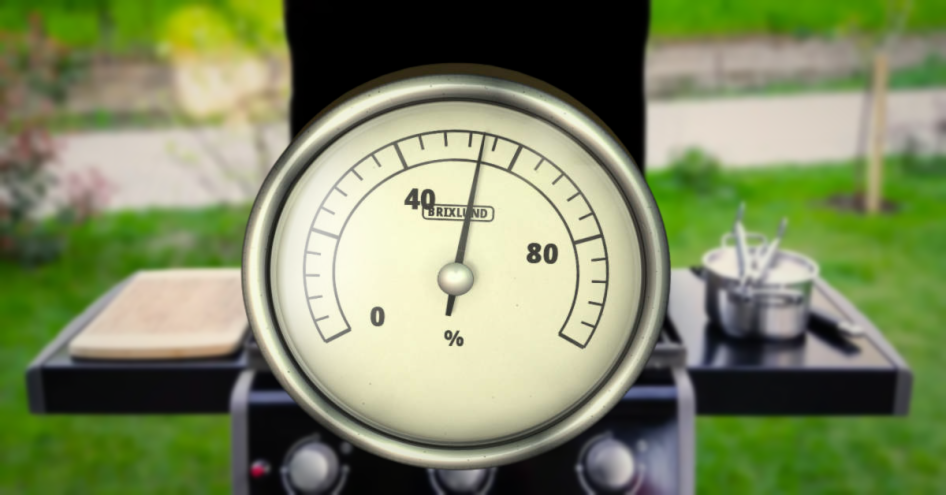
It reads 54,%
